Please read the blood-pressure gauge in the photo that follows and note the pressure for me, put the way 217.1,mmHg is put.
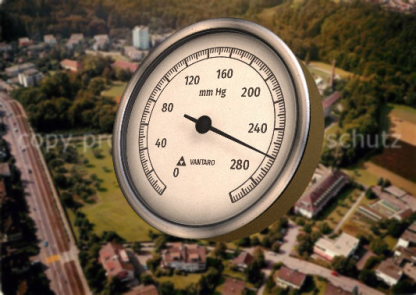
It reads 260,mmHg
